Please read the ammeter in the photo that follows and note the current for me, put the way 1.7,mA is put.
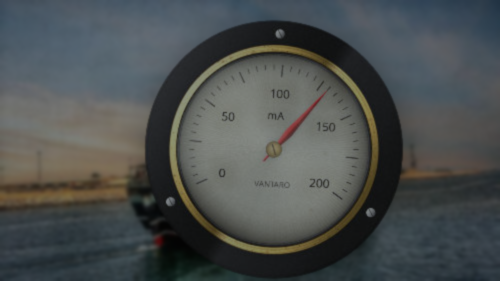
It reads 130,mA
